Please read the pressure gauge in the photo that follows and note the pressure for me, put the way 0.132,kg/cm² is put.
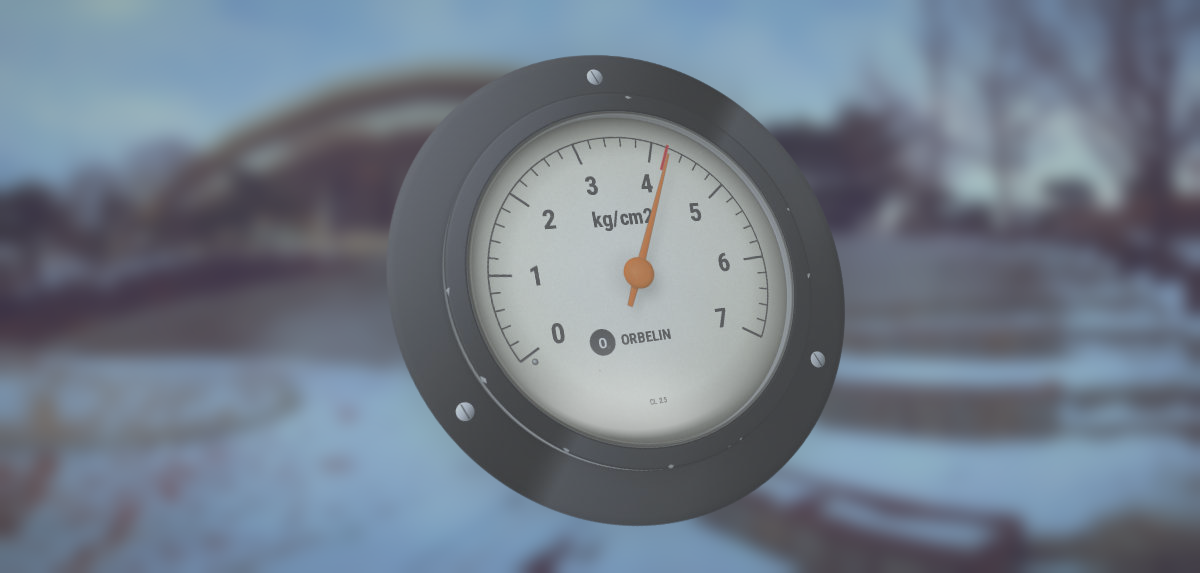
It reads 4.2,kg/cm²
